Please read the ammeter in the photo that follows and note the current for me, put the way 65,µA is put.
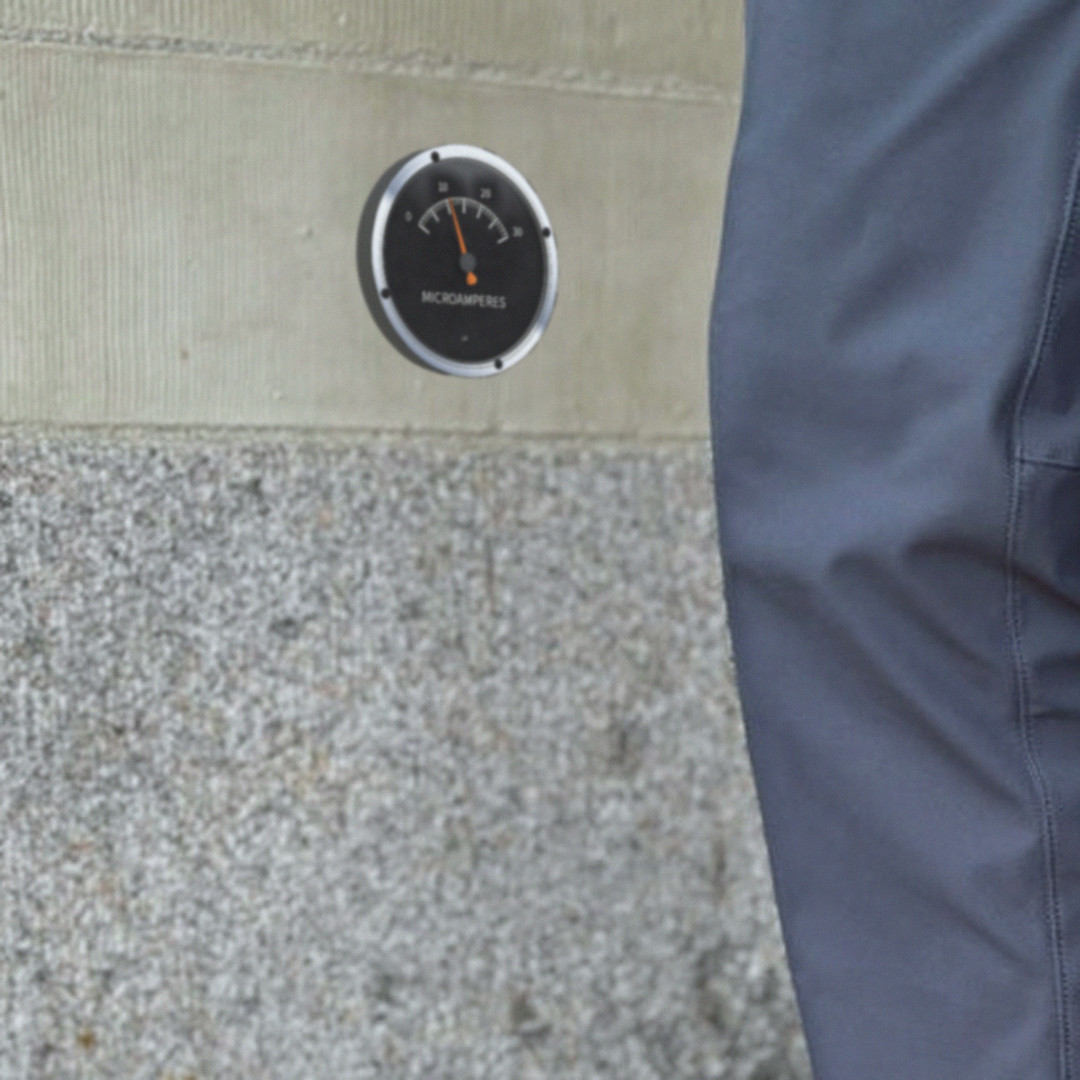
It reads 10,µA
